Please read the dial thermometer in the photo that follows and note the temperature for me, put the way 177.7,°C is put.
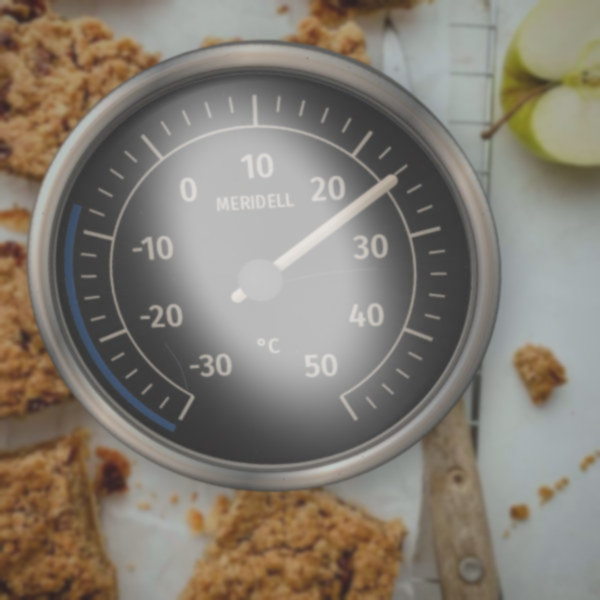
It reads 24,°C
